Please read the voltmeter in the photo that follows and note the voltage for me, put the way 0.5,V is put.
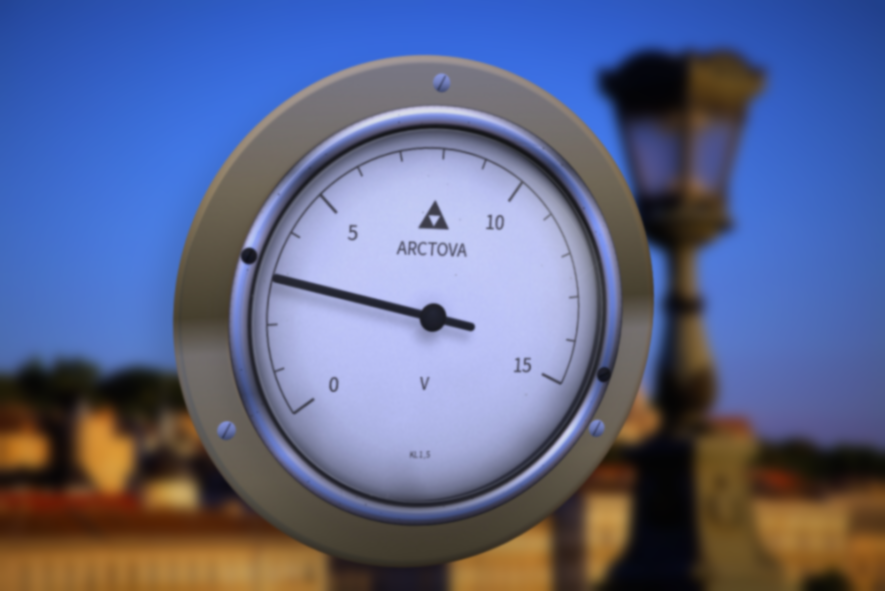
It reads 3,V
